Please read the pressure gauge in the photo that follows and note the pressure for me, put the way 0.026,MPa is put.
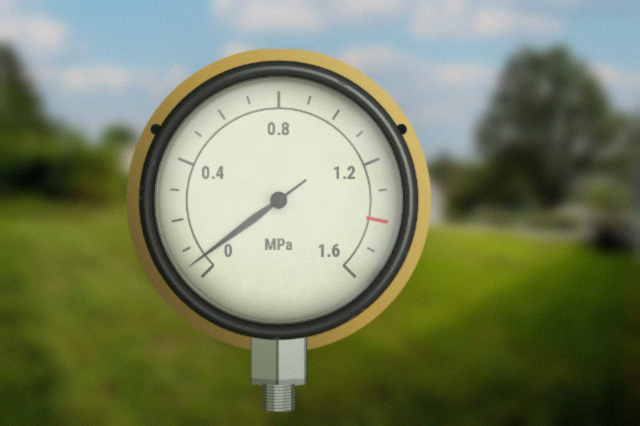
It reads 0.05,MPa
